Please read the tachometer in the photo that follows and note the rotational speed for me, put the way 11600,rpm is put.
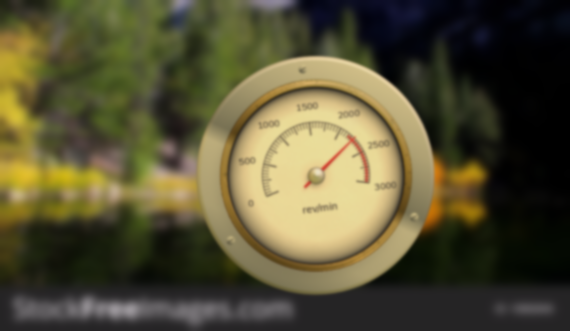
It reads 2250,rpm
